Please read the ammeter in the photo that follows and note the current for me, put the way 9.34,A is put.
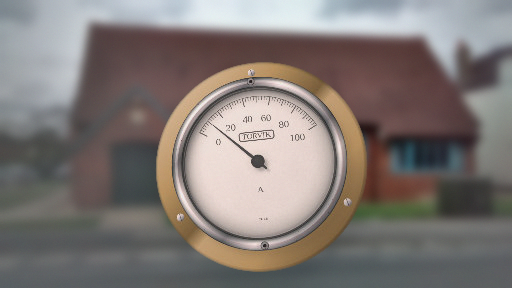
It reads 10,A
